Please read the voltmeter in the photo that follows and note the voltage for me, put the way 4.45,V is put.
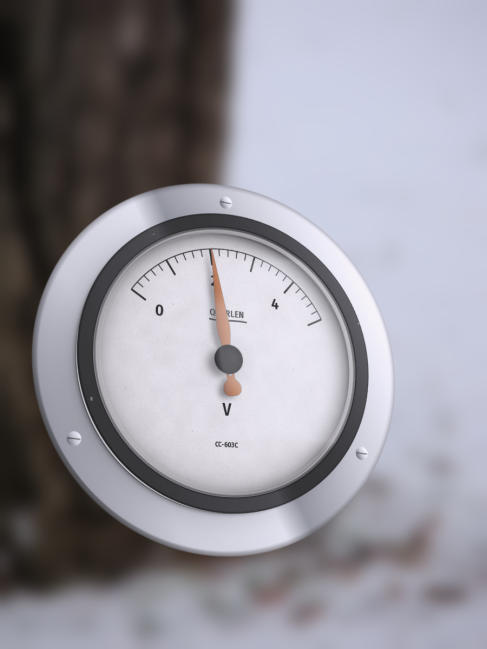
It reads 2,V
